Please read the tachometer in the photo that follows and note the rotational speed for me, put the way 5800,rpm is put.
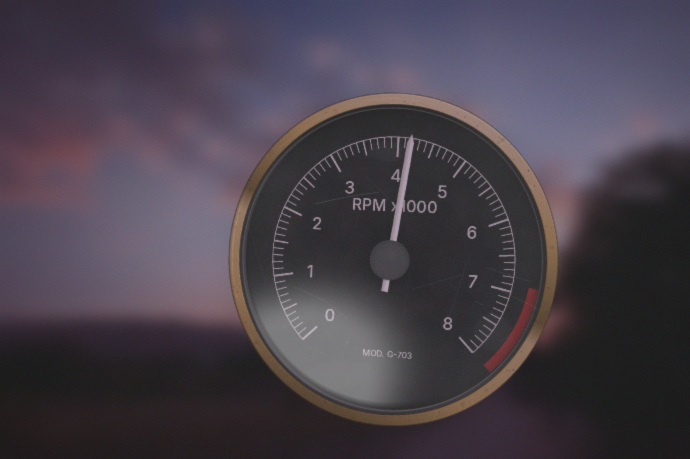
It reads 4200,rpm
